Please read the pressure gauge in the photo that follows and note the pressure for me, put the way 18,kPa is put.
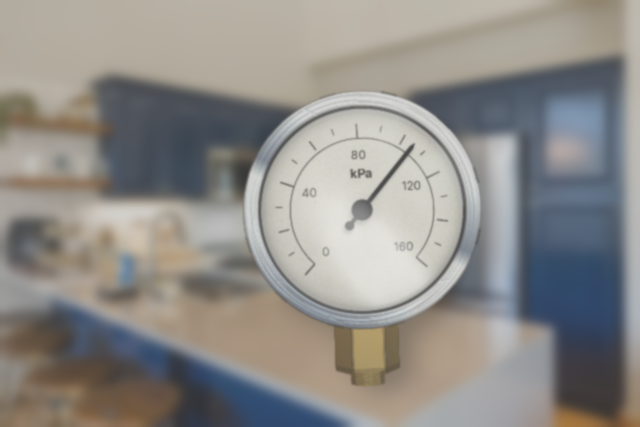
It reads 105,kPa
